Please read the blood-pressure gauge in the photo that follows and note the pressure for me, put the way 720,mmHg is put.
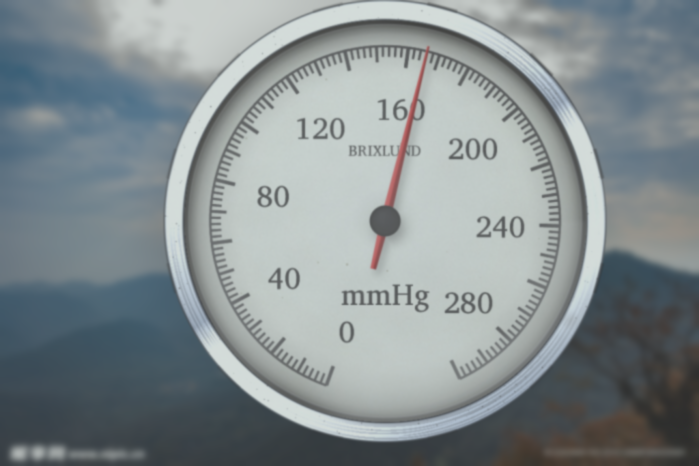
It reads 166,mmHg
